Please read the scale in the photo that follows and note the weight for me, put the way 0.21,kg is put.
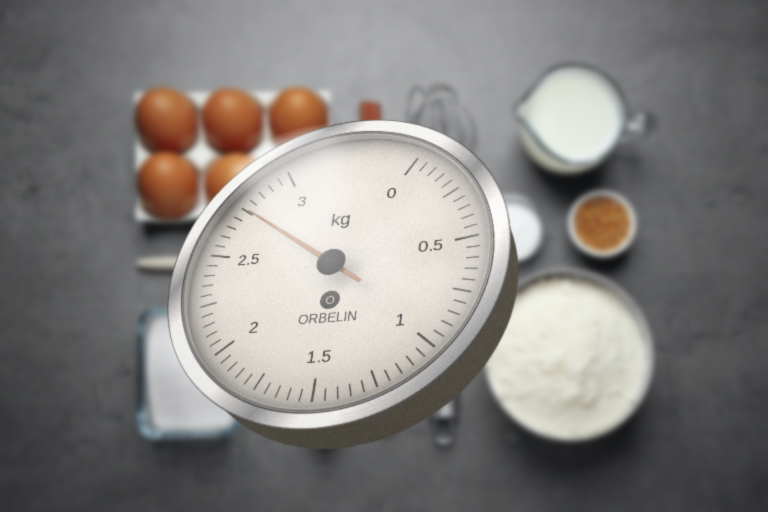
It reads 2.75,kg
